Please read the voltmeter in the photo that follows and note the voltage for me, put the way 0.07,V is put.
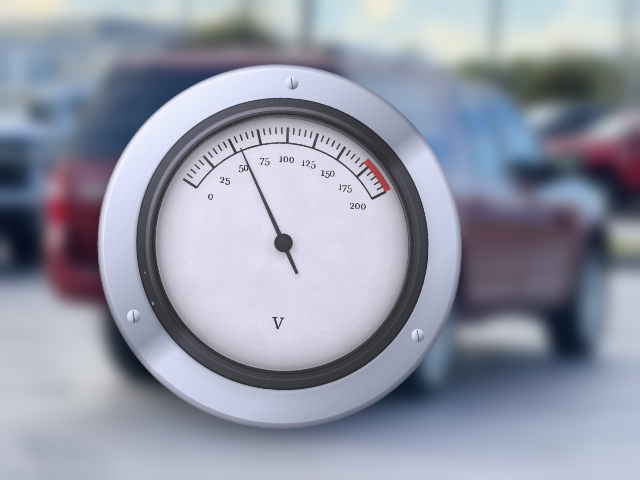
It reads 55,V
